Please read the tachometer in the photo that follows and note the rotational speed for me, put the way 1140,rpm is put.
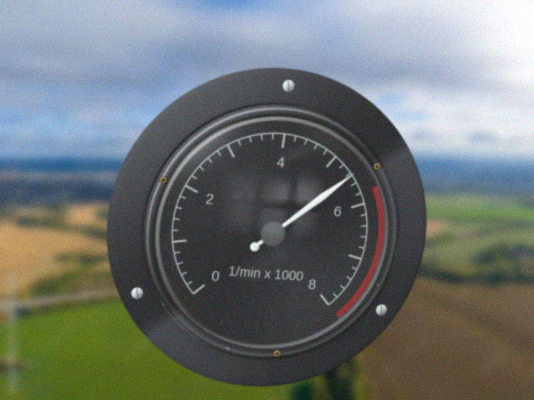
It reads 5400,rpm
